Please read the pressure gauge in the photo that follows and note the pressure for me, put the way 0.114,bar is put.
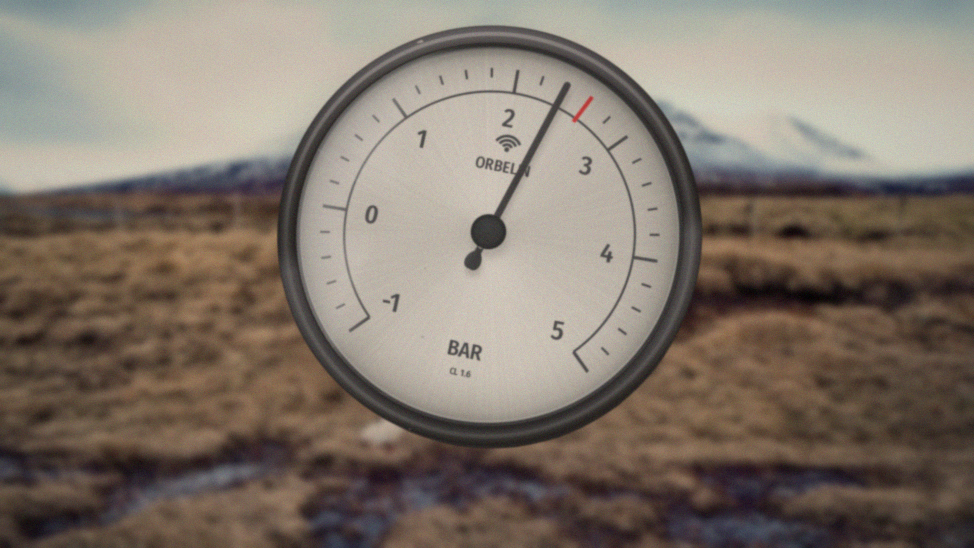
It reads 2.4,bar
